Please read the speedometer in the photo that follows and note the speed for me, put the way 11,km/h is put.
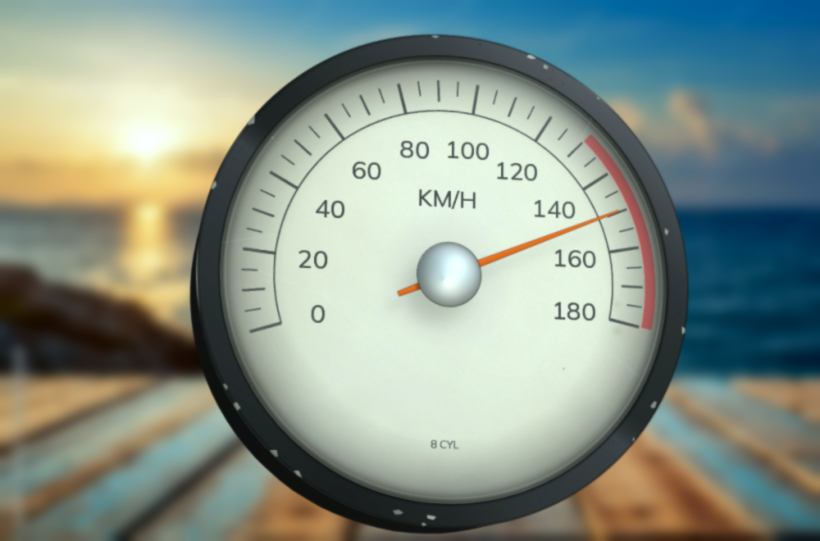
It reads 150,km/h
